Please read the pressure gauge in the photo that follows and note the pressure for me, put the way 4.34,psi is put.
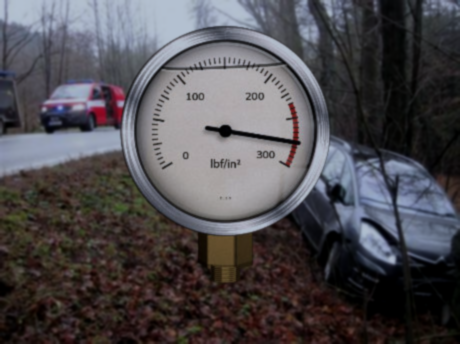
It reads 275,psi
